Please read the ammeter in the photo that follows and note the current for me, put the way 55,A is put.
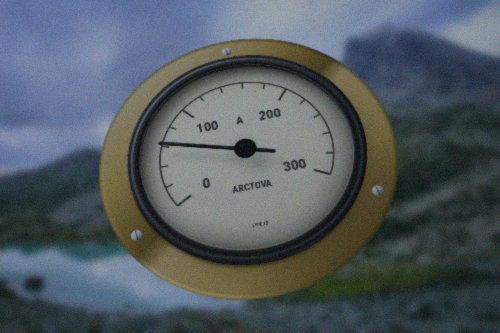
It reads 60,A
